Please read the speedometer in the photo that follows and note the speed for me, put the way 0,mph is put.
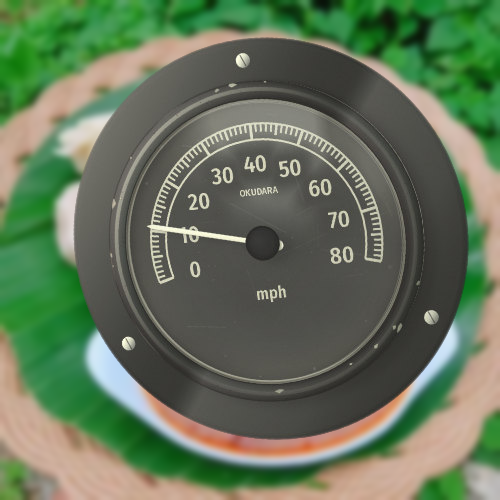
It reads 11,mph
